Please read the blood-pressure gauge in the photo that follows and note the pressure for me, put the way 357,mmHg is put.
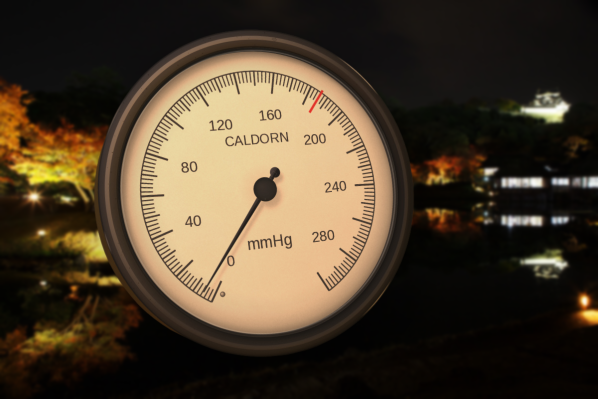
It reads 6,mmHg
